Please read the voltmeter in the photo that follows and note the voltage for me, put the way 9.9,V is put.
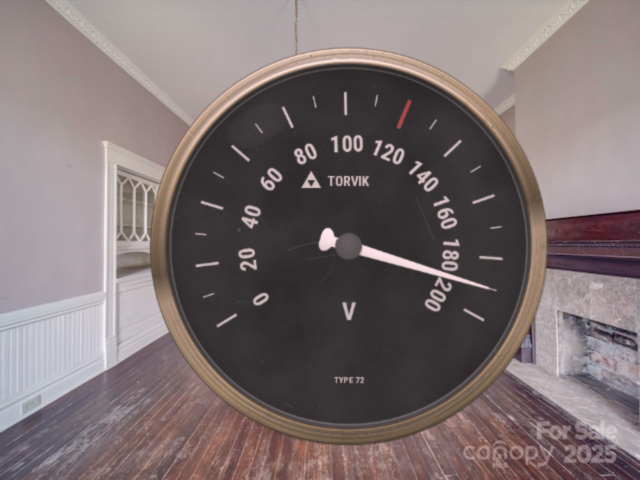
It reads 190,V
